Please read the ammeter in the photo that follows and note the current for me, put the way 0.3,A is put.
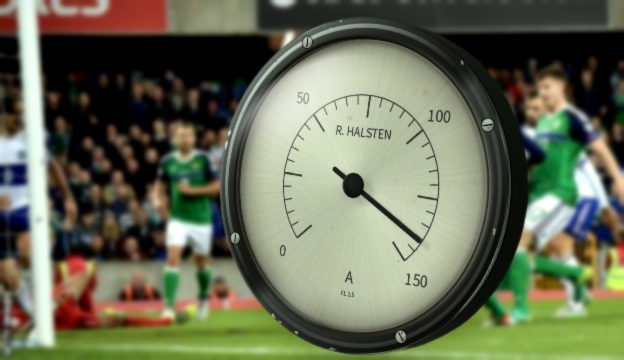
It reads 140,A
